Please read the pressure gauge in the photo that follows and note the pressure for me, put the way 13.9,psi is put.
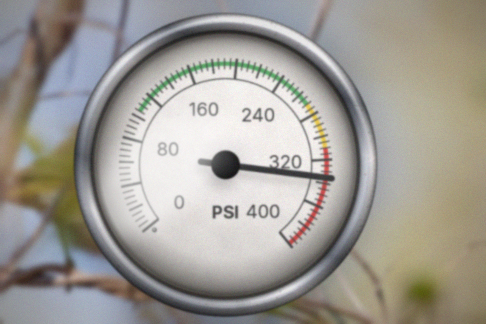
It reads 335,psi
